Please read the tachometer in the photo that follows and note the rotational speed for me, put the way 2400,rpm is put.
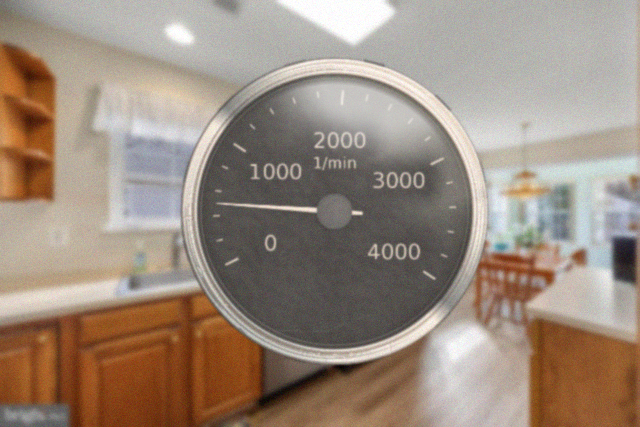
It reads 500,rpm
